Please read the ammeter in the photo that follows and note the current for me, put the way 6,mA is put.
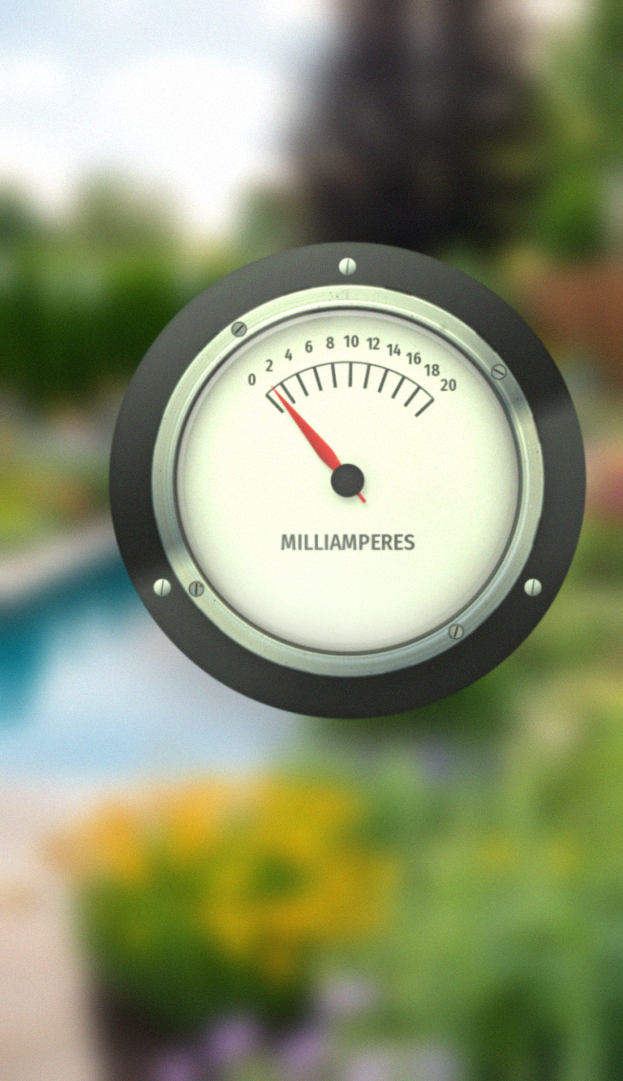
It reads 1,mA
